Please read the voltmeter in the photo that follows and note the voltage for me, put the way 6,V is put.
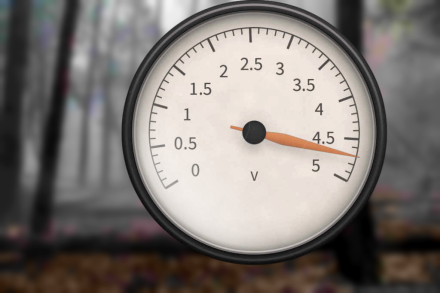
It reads 4.7,V
